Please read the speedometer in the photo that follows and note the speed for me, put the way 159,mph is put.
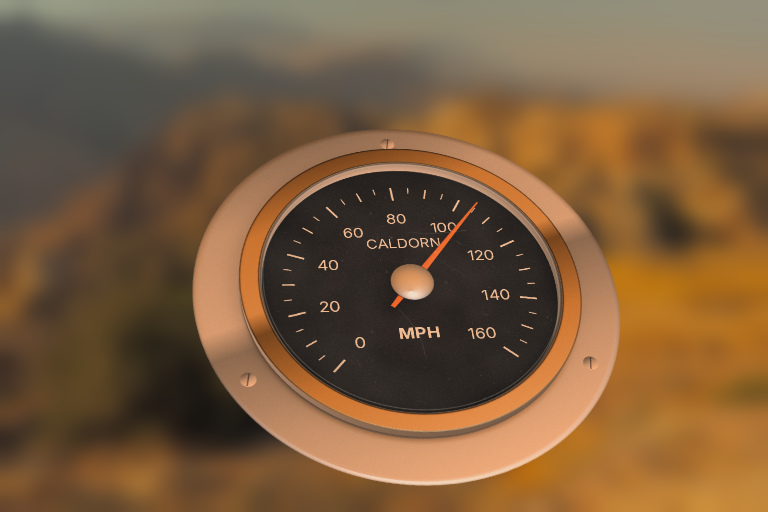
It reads 105,mph
